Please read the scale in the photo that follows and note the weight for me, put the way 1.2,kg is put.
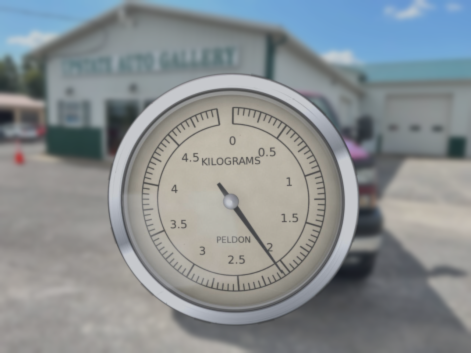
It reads 2.05,kg
